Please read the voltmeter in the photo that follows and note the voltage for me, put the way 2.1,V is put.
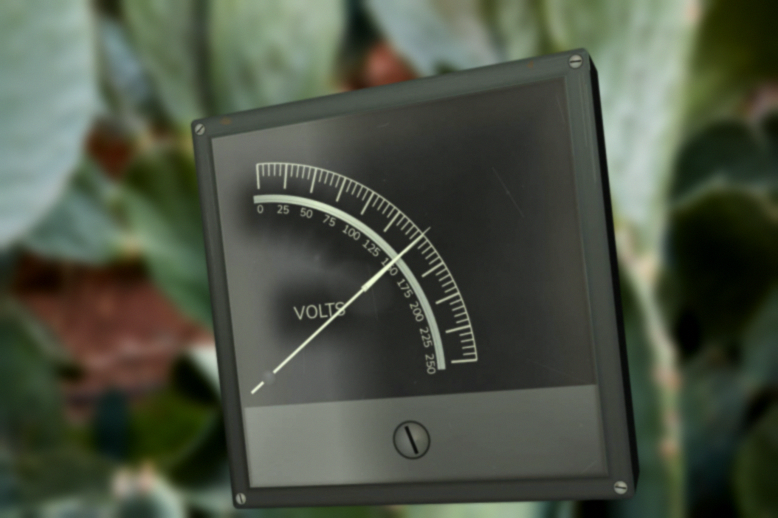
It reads 150,V
